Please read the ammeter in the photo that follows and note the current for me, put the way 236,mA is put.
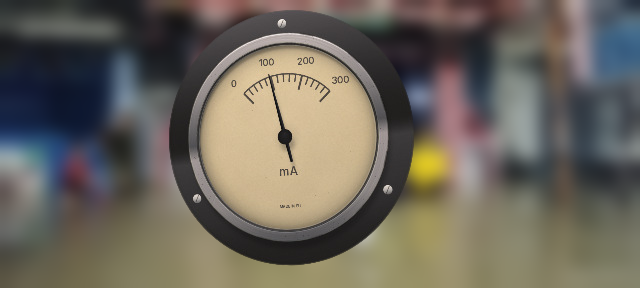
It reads 100,mA
